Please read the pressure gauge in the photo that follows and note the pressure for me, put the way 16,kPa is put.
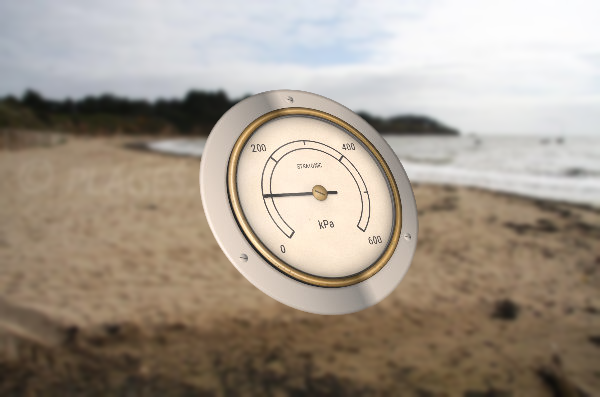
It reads 100,kPa
